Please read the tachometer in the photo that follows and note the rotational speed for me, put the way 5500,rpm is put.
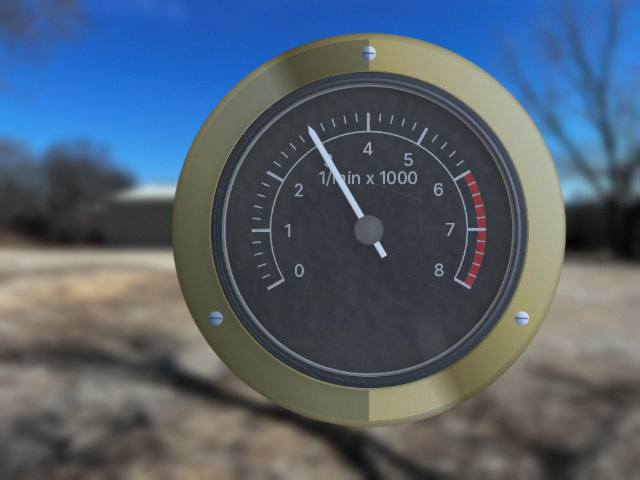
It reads 3000,rpm
